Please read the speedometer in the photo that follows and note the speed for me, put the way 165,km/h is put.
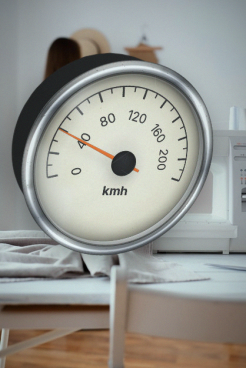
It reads 40,km/h
